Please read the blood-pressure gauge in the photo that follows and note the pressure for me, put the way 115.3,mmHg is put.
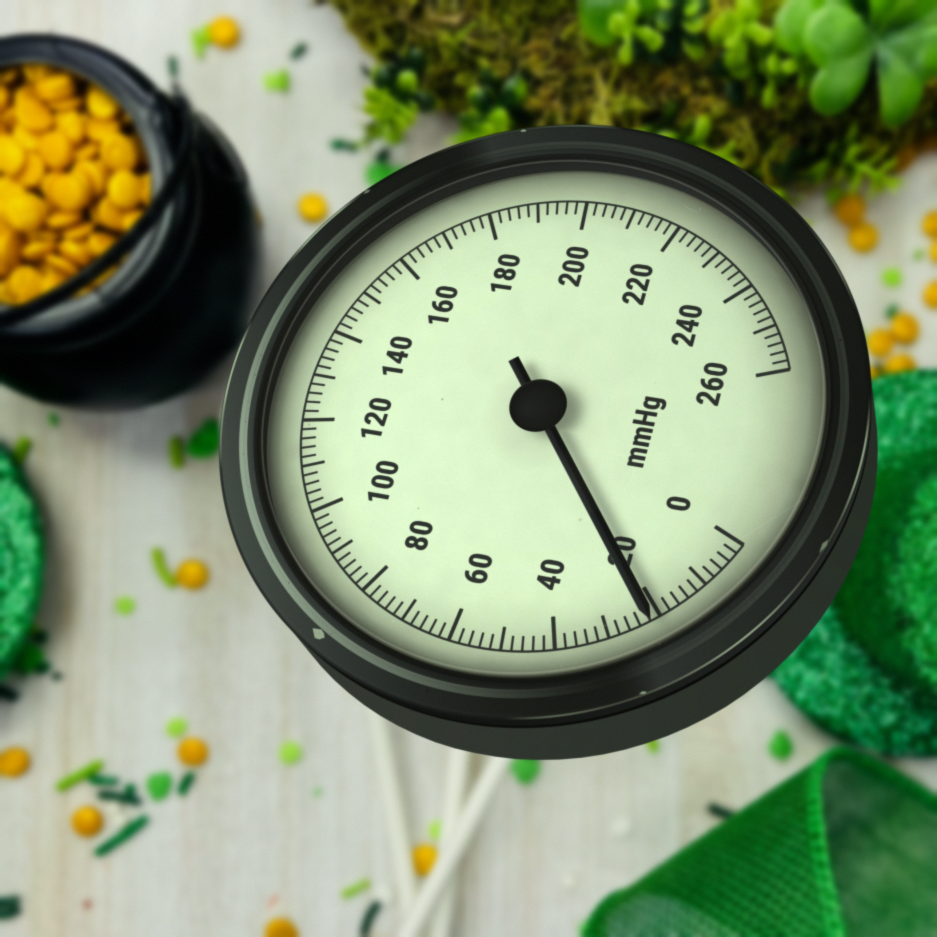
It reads 22,mmHg
